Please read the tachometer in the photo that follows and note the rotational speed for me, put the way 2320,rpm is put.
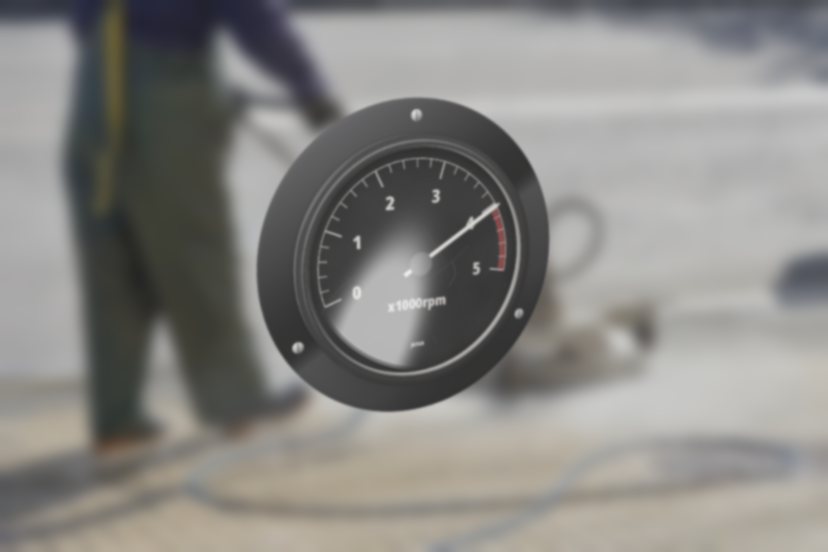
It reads 4000,rpm
